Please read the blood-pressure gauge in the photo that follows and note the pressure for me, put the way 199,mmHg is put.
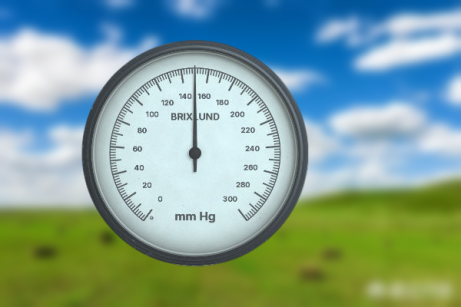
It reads 150,mmHg
